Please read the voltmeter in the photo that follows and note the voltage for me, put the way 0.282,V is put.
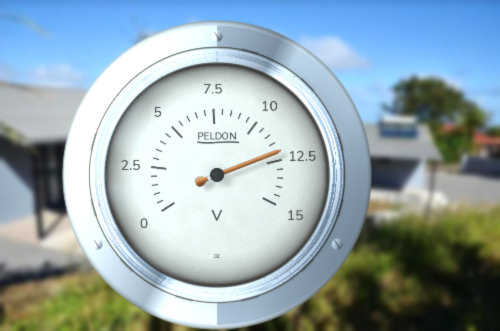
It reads 12,V
